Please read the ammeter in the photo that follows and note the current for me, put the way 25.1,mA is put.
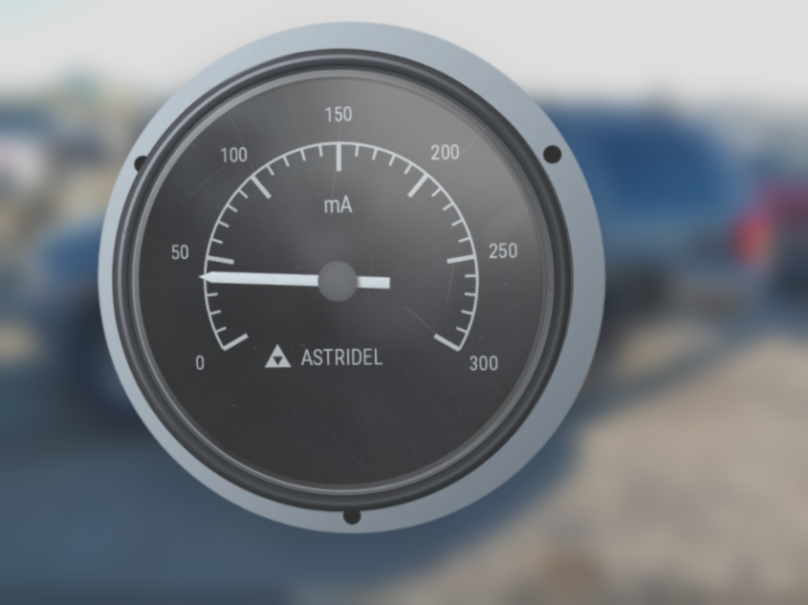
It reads 40,mA
